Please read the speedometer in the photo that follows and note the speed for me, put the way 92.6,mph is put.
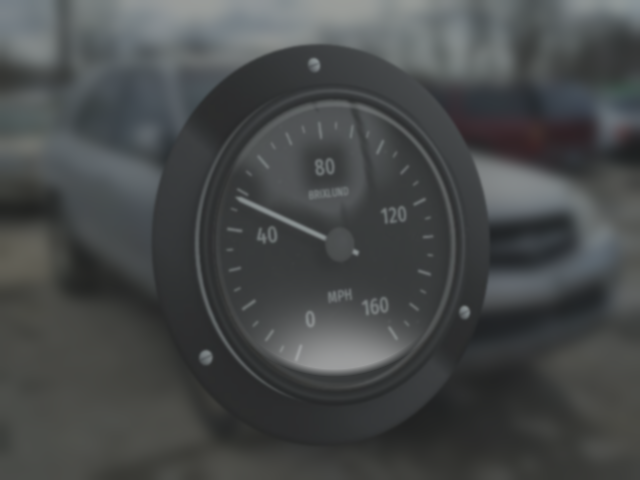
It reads 47.5,mph
